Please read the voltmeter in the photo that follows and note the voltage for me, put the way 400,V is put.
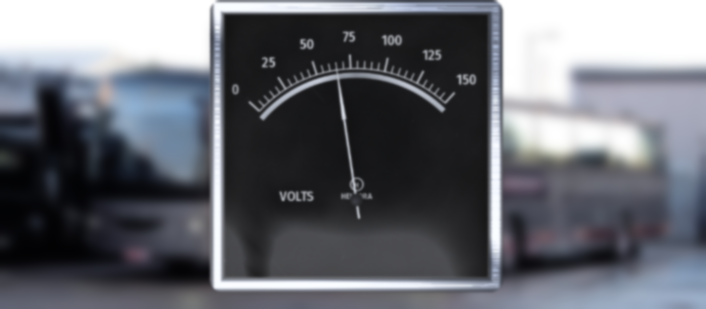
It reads 65,V
